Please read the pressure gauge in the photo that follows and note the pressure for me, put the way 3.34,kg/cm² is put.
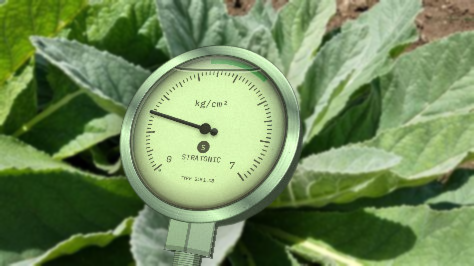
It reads 1.5,kg/cm²
